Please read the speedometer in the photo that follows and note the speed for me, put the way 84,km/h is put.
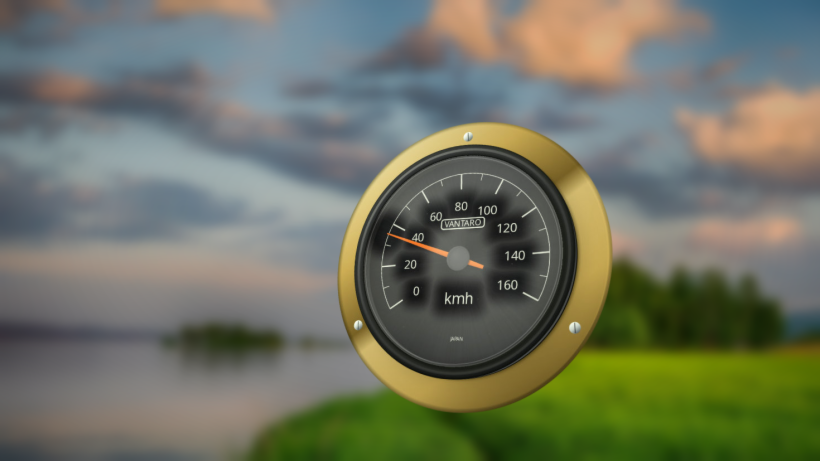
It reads 35,km/h
